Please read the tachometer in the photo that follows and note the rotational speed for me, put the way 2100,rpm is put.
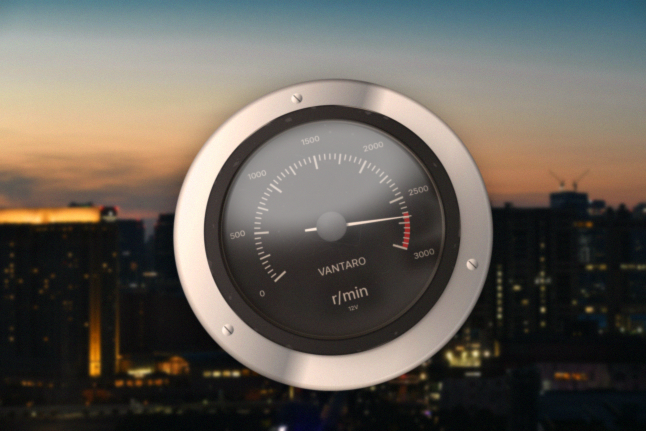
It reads 2700,rpm
